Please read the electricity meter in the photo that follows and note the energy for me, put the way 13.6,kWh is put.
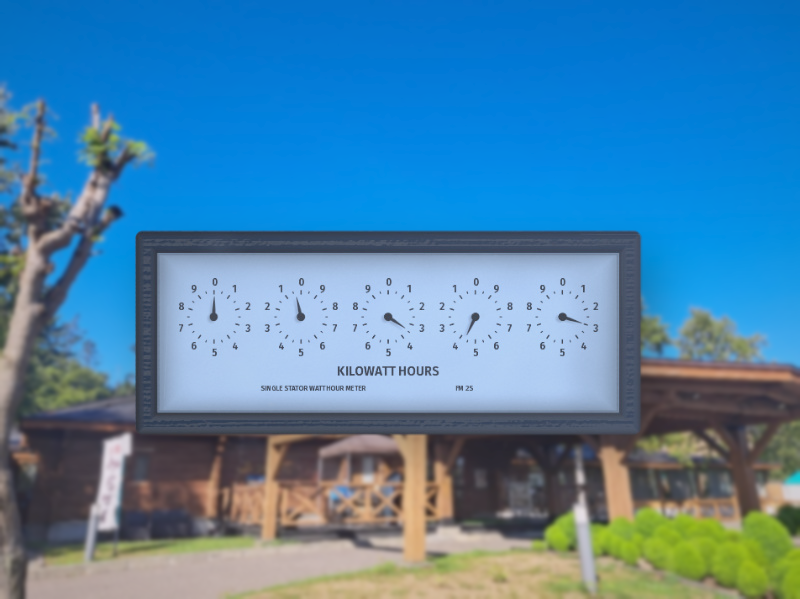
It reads 343,kWh
